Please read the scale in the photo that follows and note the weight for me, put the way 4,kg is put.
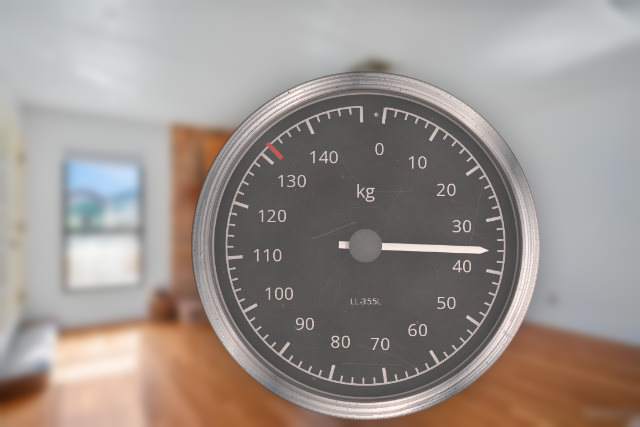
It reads 36,kg
